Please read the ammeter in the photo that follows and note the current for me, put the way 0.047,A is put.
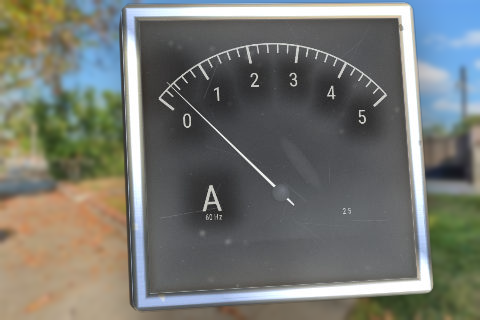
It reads 0.3,A
